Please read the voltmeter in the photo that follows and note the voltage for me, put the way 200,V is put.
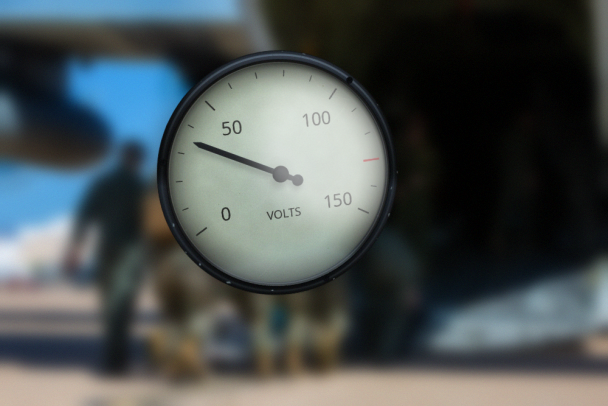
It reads 35,V
